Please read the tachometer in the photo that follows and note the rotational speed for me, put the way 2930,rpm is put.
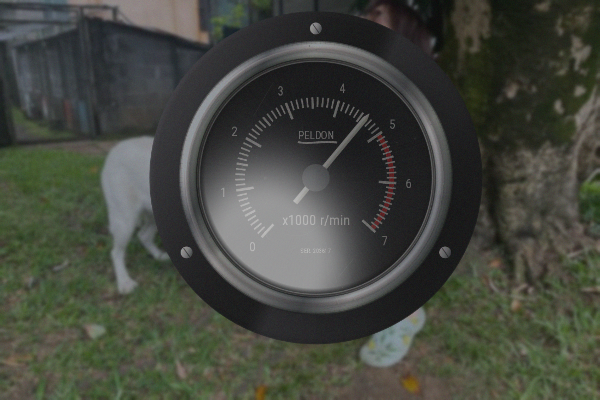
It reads 4600,rpm
